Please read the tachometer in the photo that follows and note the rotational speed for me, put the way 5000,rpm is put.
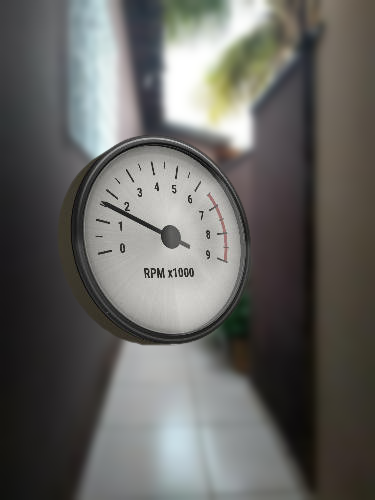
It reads 1500,rpm
